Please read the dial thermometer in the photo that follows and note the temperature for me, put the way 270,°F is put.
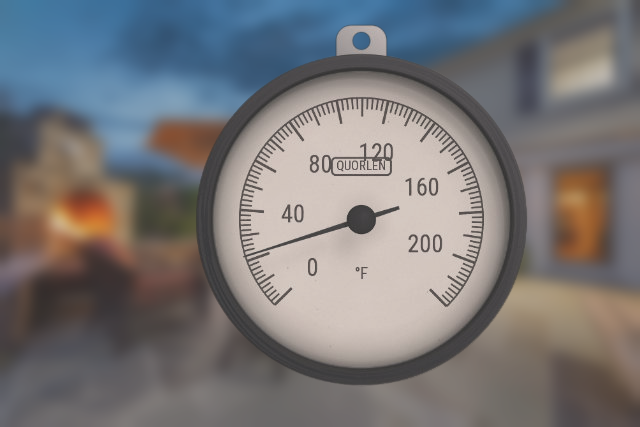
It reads 22,°F
